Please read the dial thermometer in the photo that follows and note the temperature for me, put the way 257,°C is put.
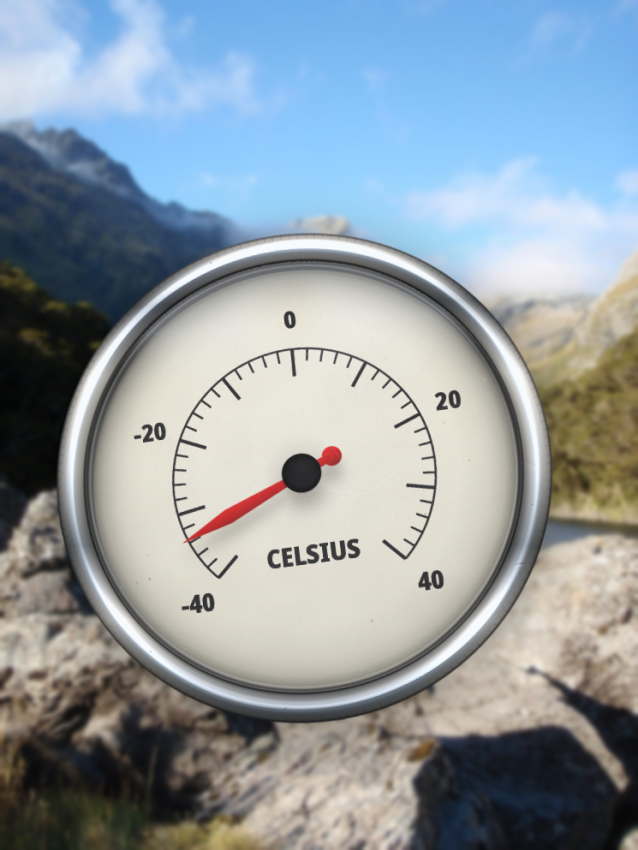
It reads -34,°C
